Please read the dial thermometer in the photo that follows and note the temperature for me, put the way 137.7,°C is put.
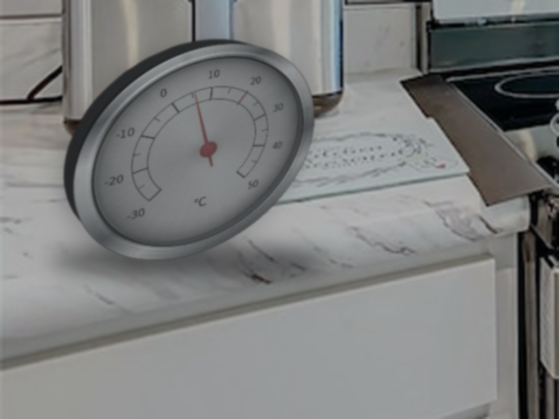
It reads 5,°C
